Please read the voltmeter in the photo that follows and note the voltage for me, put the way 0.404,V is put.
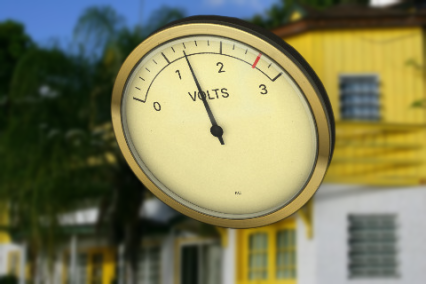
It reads 1.4,V
